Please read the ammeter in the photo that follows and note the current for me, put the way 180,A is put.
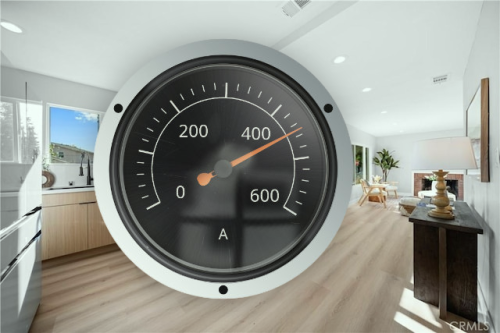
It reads 450,A
